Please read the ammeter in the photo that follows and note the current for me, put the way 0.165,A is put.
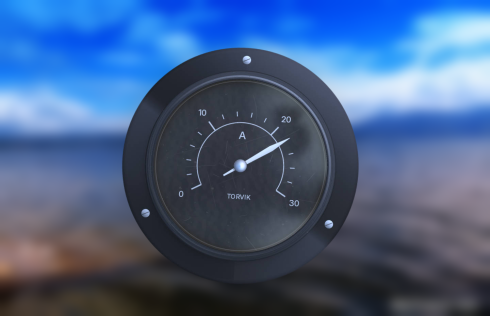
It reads 22,A
